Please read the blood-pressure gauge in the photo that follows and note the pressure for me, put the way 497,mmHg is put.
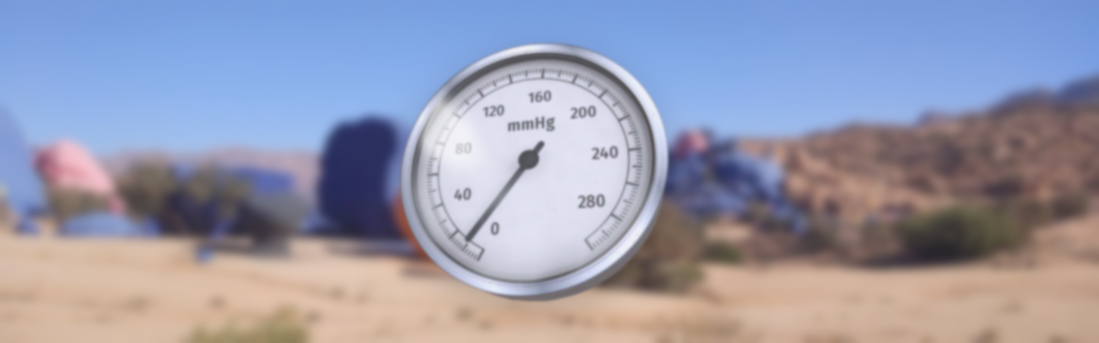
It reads 10,mmHg
